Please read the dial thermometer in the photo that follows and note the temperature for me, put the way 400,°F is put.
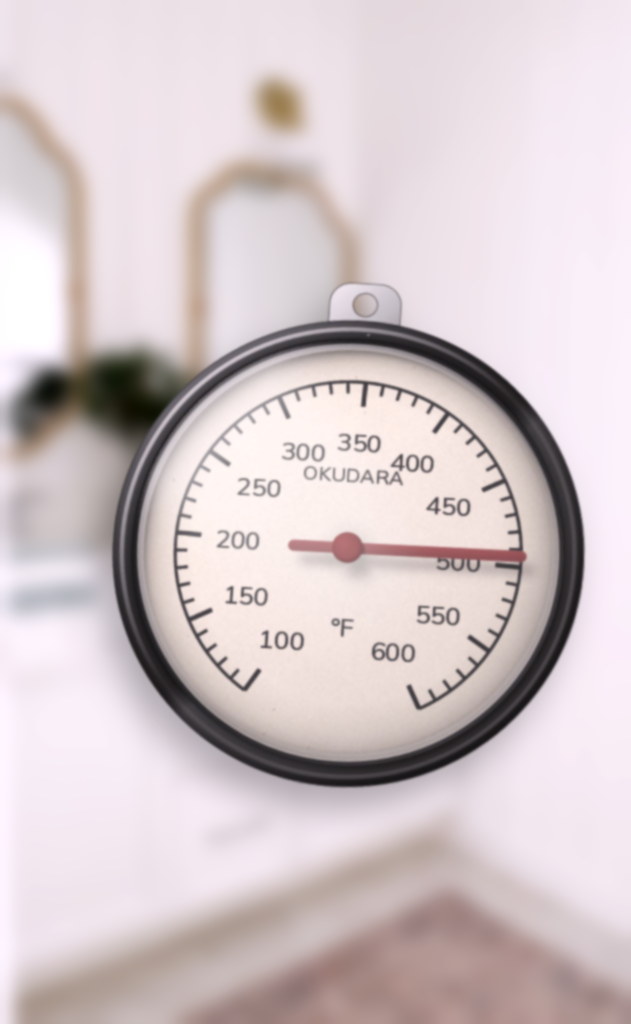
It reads 495,°F
